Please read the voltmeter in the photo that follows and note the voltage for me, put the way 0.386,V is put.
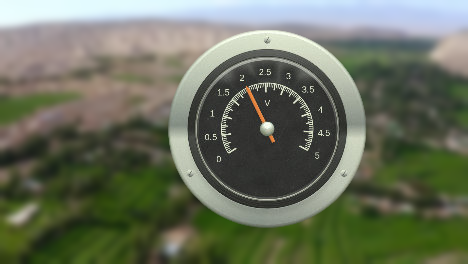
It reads 2,V
